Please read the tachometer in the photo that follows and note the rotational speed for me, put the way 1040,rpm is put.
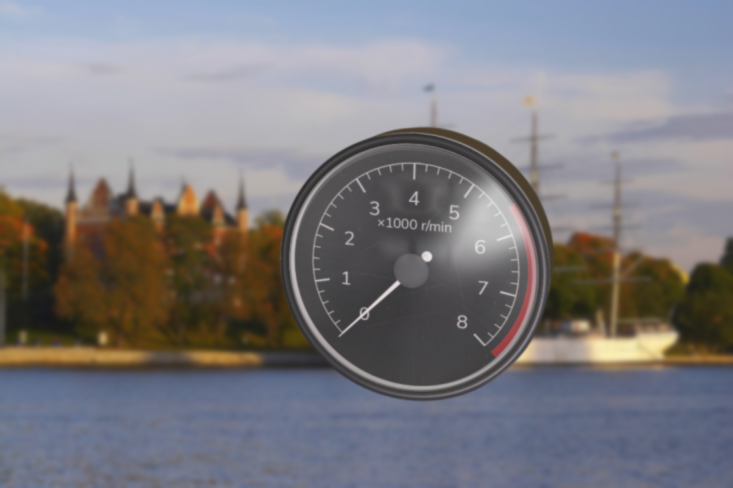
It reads 0,rpm
